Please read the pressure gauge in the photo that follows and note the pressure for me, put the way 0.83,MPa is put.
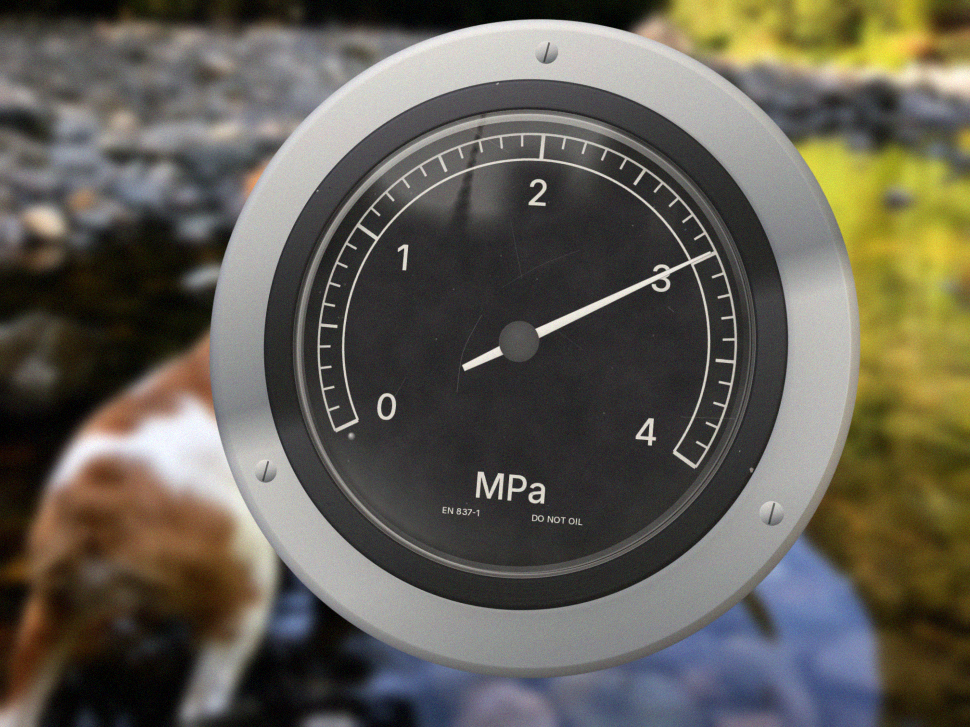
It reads 3,MPa
